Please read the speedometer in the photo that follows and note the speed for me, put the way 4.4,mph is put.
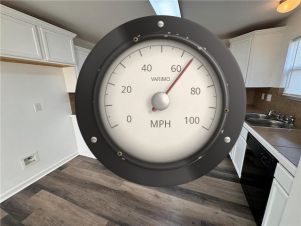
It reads 65,mph
